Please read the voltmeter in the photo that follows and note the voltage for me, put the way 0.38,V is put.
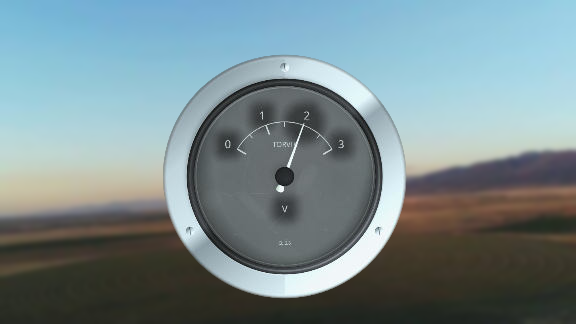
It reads 2,V
